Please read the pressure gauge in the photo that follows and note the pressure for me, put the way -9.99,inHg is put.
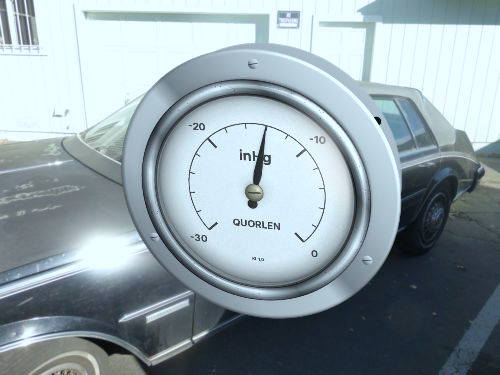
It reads -14,inHg
